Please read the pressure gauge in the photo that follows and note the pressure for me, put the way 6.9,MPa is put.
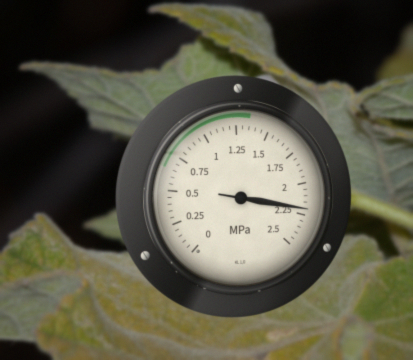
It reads 2.2,MPa
